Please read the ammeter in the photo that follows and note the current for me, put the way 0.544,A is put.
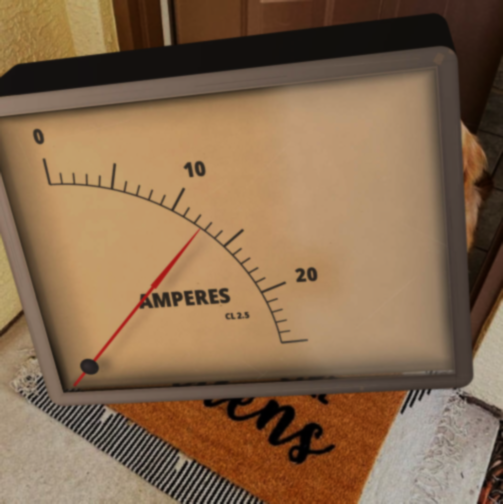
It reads 12.5,A
